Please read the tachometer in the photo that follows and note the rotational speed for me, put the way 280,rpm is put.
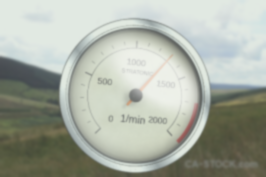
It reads 1300,rpm
